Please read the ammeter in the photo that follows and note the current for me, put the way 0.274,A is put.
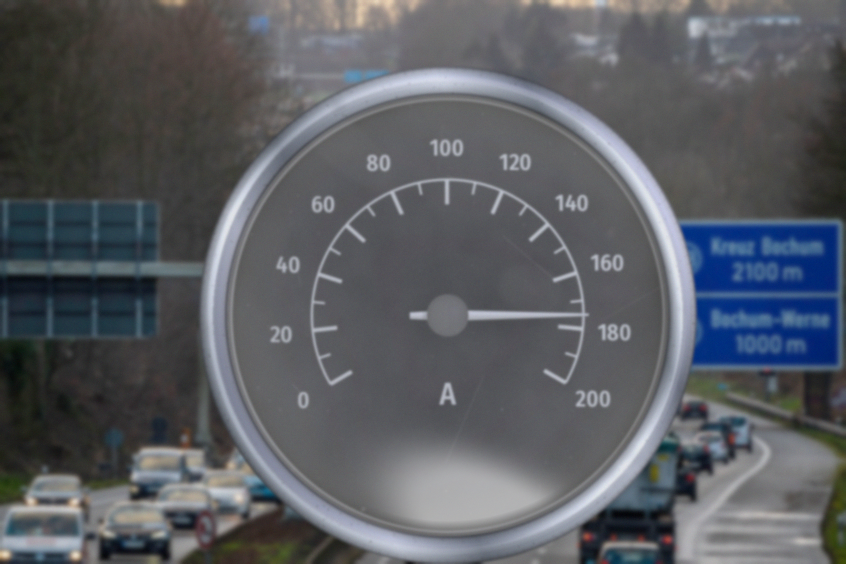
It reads 175,A
